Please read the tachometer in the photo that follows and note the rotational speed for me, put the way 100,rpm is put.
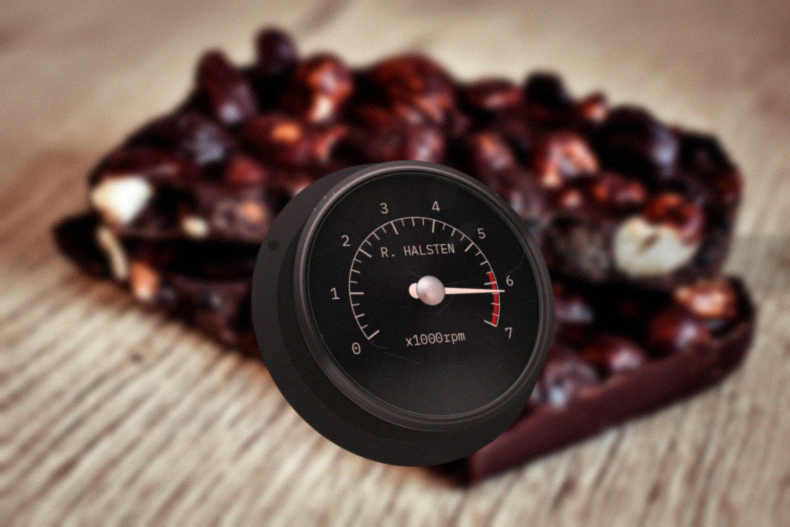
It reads 6250,rpm
